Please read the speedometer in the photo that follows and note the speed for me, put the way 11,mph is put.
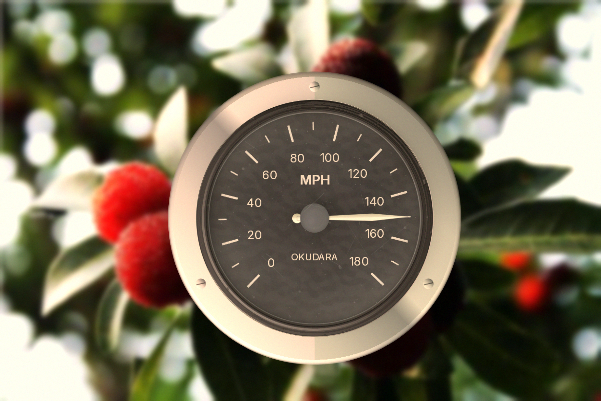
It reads 150,mph
